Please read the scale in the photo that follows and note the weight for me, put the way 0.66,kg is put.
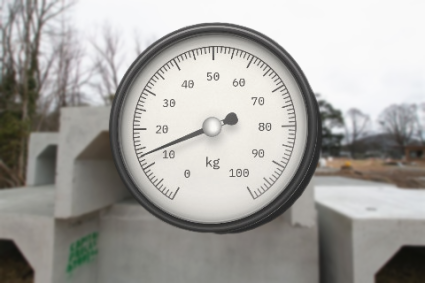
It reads 13,kg
